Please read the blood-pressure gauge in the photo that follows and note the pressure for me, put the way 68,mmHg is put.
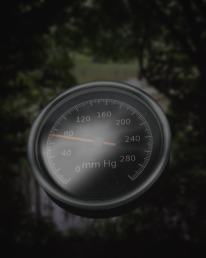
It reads 70,mmHg
